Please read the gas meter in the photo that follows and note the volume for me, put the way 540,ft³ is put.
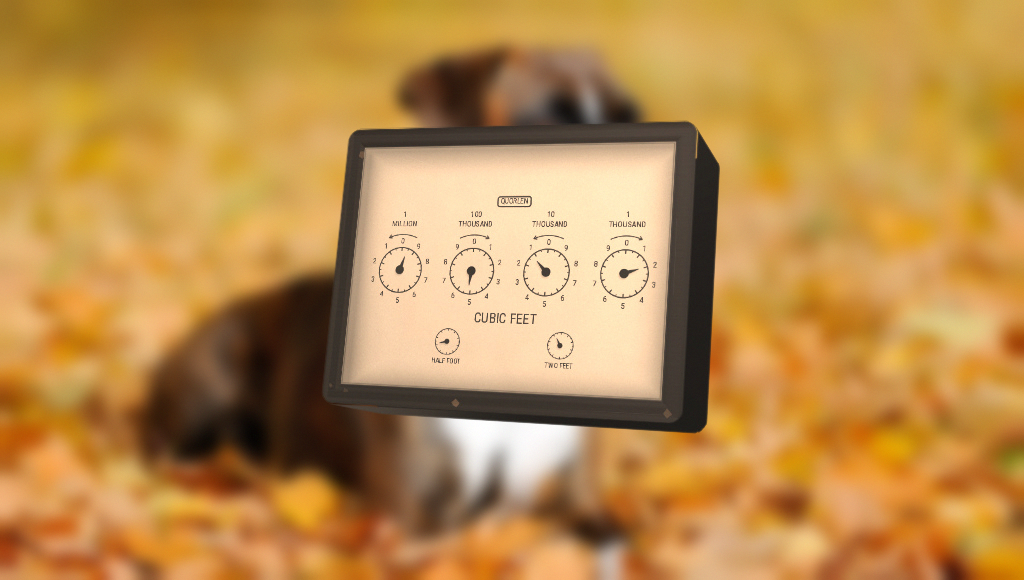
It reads 951200,ft³
